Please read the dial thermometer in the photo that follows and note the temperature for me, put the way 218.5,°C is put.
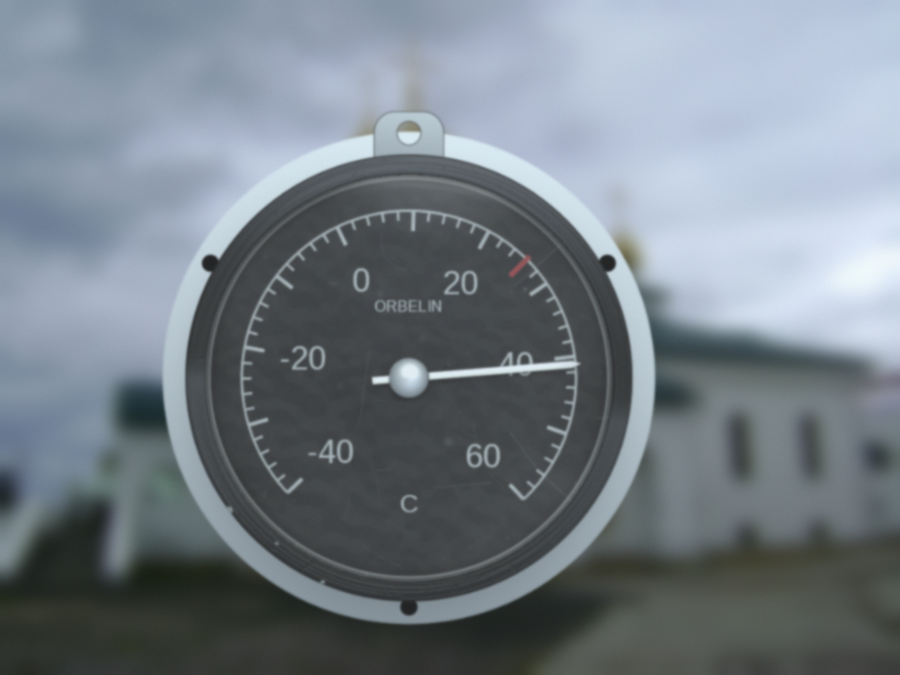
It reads 41,°C
